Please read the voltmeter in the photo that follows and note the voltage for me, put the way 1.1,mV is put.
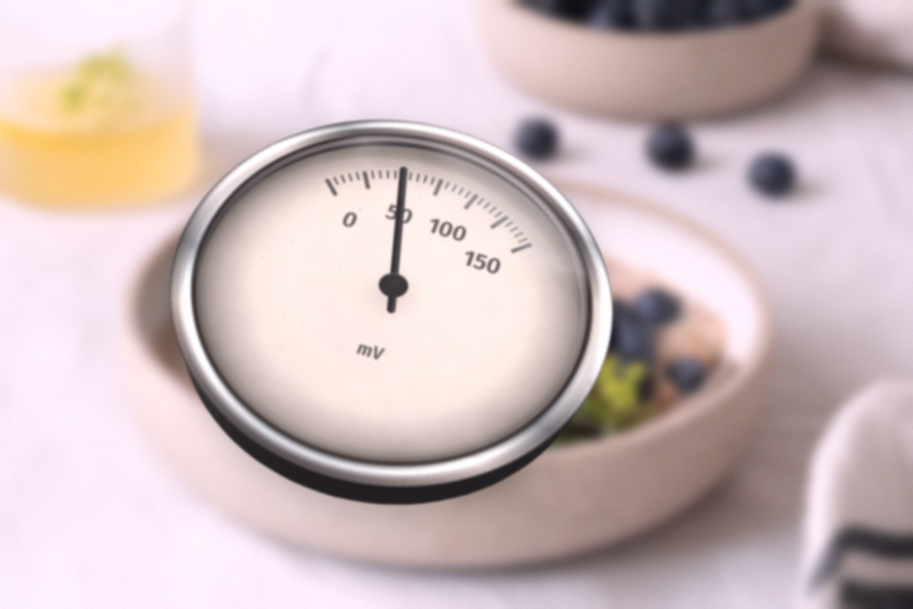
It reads 50,mV
